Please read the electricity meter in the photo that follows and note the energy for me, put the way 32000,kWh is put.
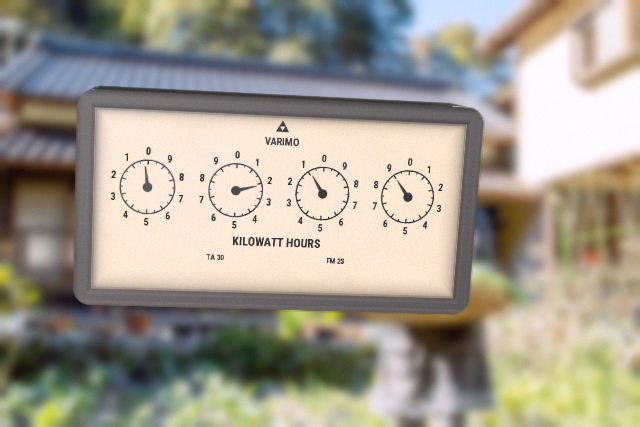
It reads 209,kWh
